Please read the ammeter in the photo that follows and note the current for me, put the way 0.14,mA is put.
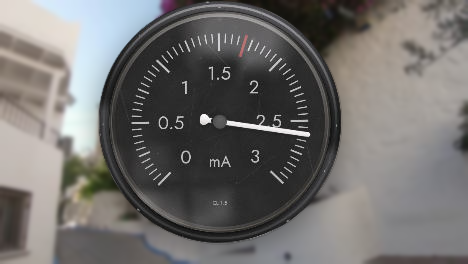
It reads 2.6,mA
